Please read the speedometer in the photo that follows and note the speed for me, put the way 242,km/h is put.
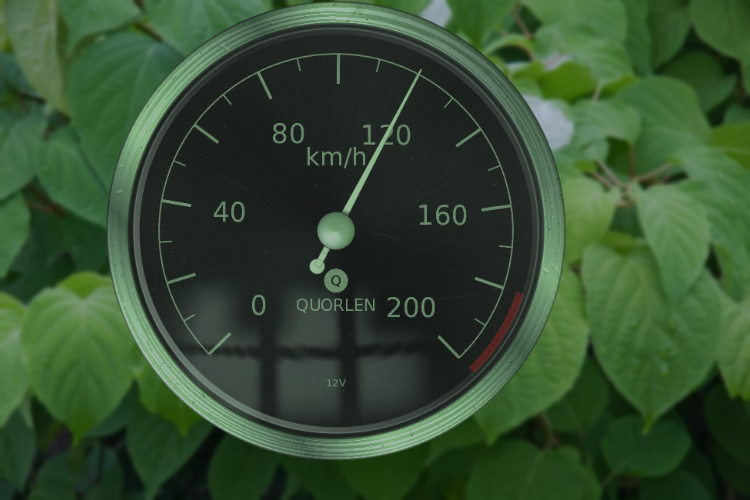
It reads 120,km/h
